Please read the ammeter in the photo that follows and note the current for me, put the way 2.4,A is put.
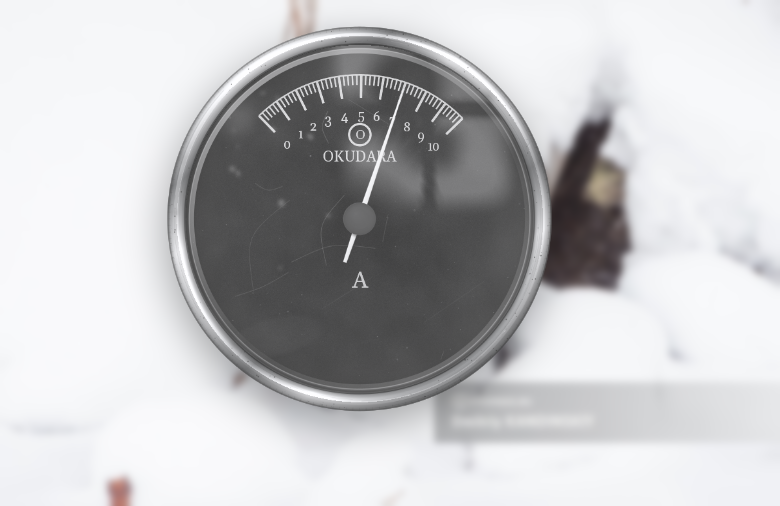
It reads 7,A
